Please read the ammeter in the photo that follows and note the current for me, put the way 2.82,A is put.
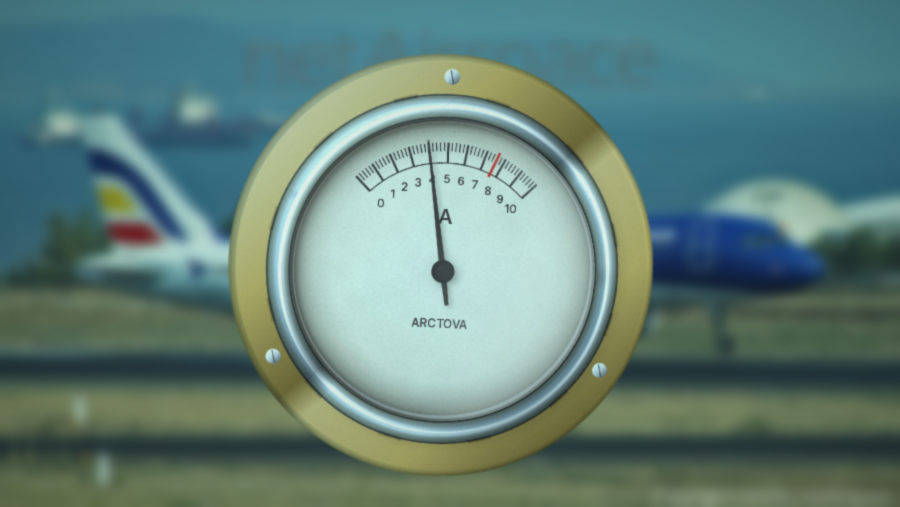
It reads 4,A
